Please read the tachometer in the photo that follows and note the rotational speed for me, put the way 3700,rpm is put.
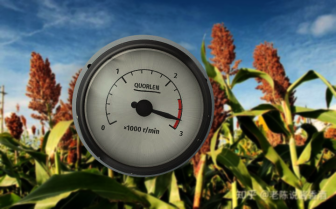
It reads 2800,rpm
